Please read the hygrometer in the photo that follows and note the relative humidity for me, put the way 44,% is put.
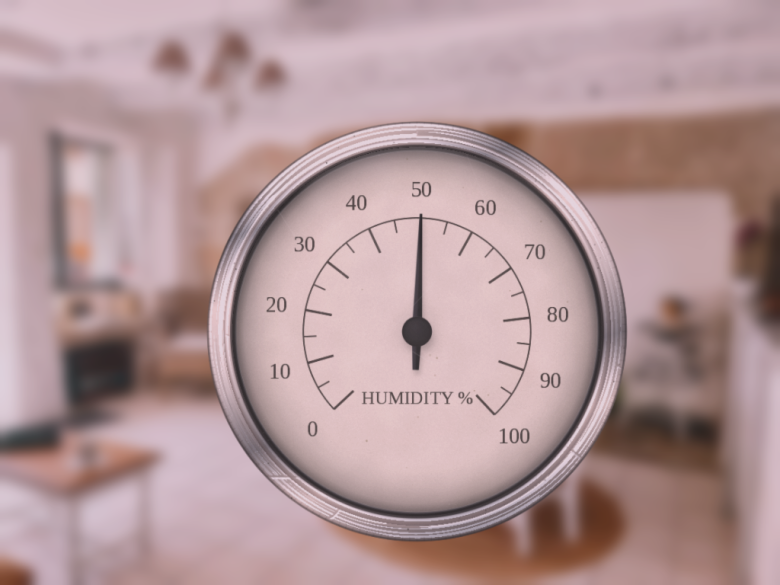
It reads 50,%
